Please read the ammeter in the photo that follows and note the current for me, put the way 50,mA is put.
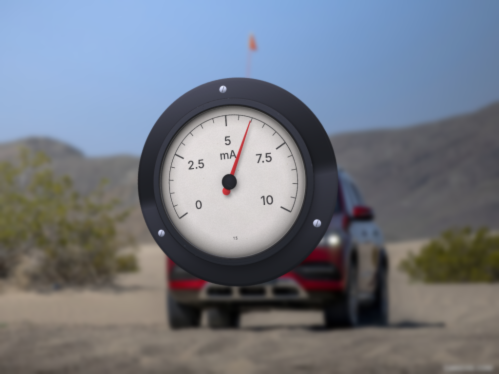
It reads 6,mA
